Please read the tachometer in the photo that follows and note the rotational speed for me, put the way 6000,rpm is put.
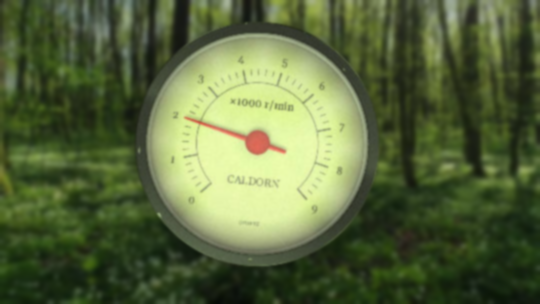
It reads 2000,rpm
